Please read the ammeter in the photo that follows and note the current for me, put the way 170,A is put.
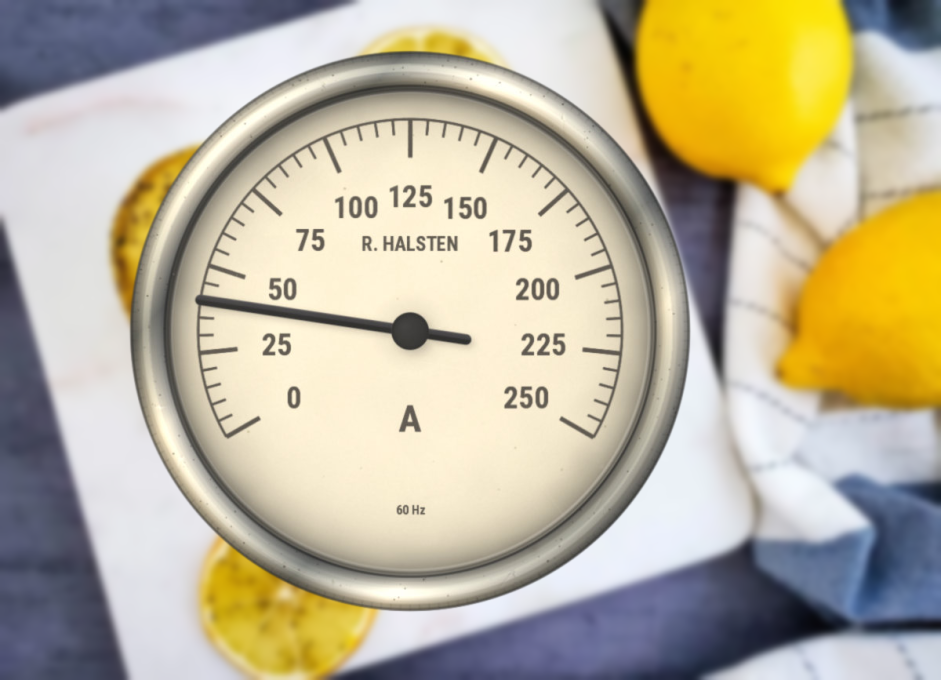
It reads 40,A
